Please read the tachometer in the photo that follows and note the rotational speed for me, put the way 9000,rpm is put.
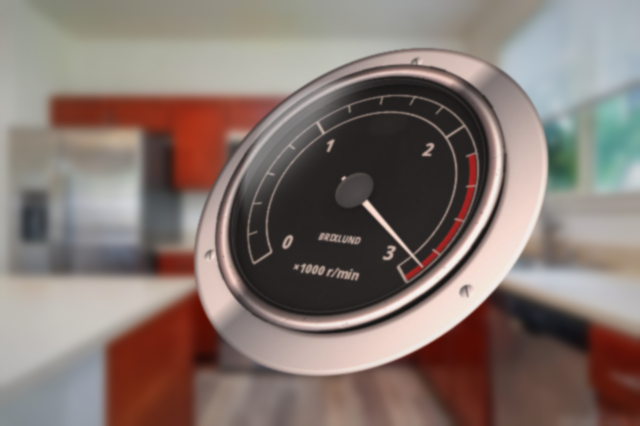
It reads 2900,rpm
